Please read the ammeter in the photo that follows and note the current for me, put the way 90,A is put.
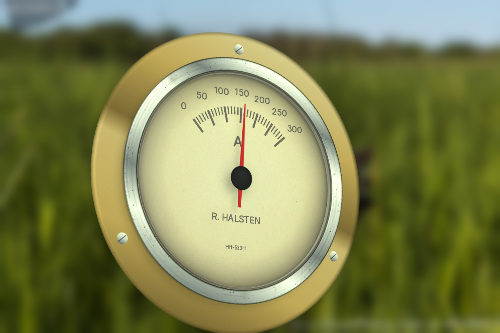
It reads 150,A
